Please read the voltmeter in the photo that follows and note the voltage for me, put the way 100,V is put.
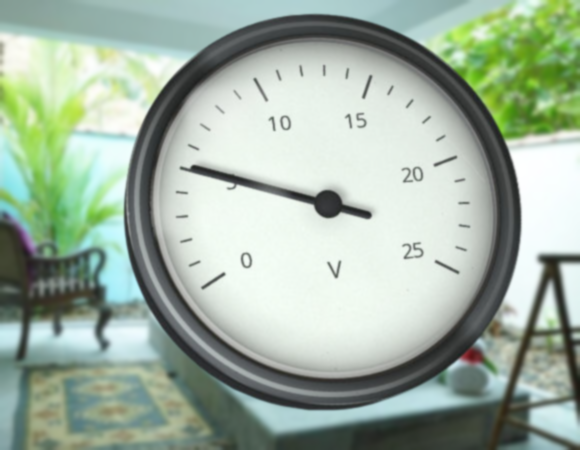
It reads 5,V
